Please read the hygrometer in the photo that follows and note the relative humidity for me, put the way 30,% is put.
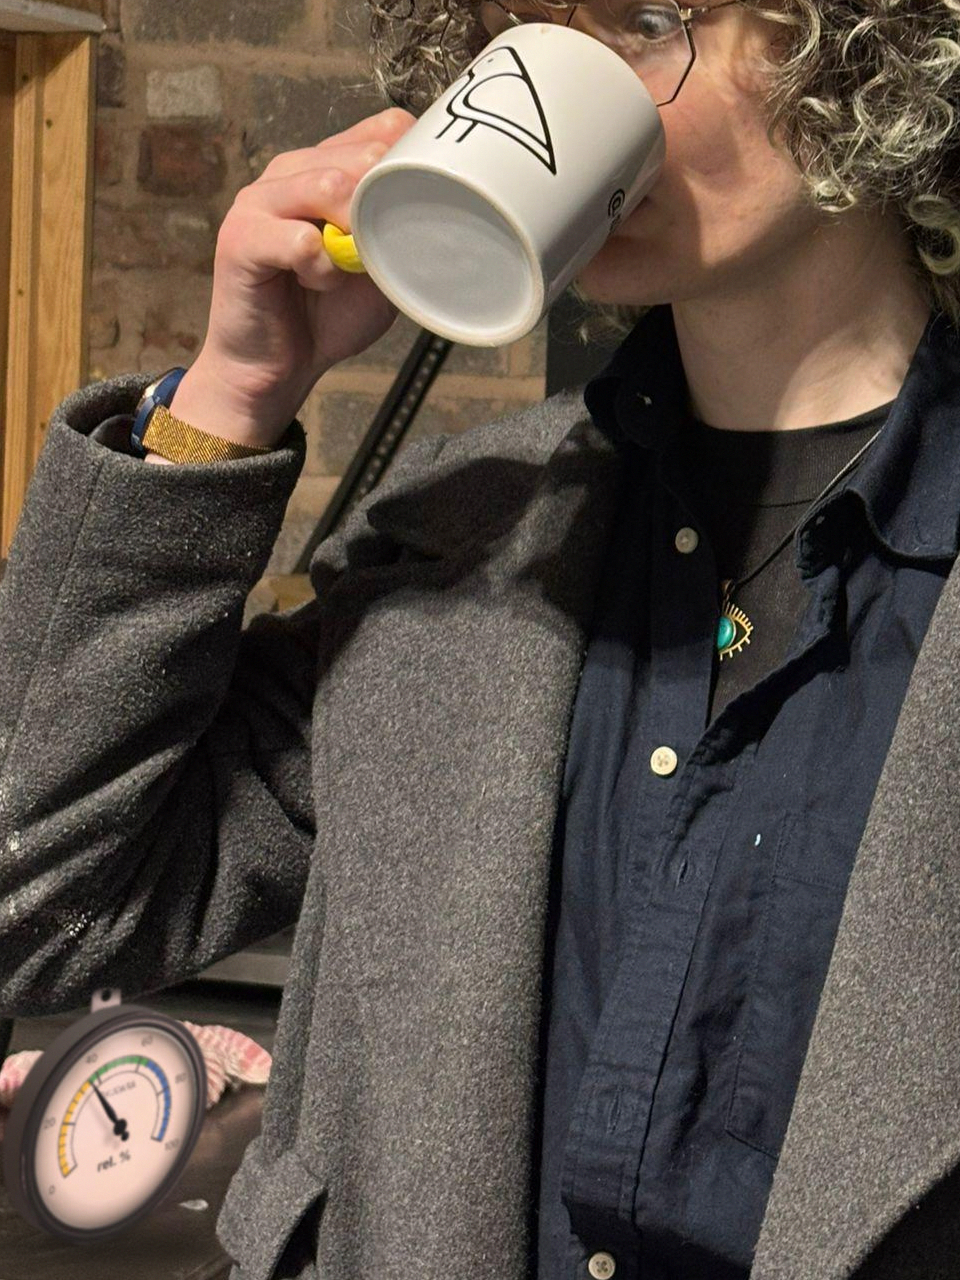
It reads 36,%
